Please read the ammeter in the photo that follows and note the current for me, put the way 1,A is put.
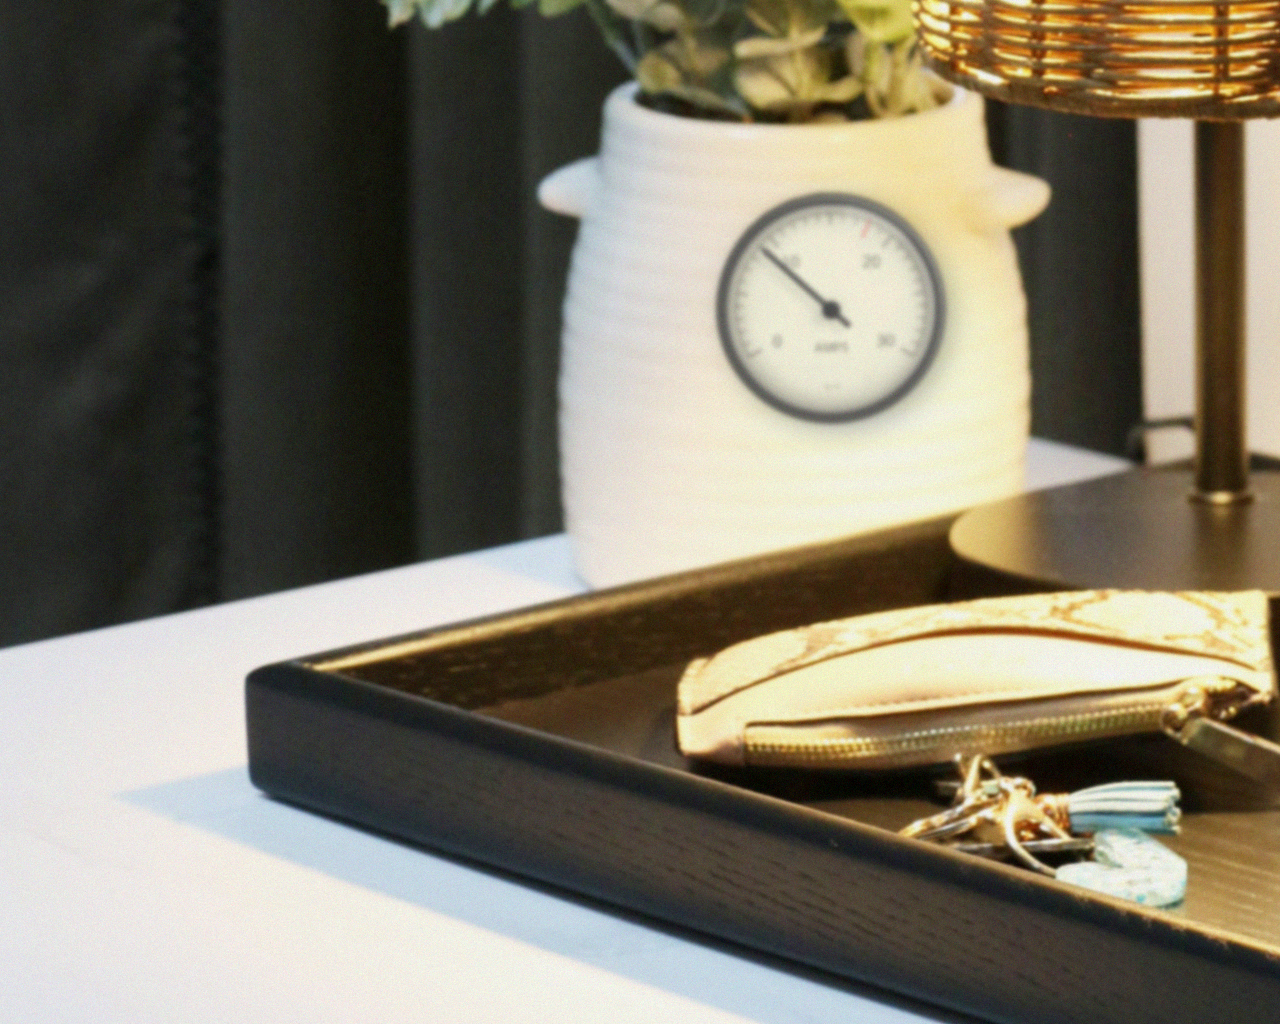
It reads 9,A
